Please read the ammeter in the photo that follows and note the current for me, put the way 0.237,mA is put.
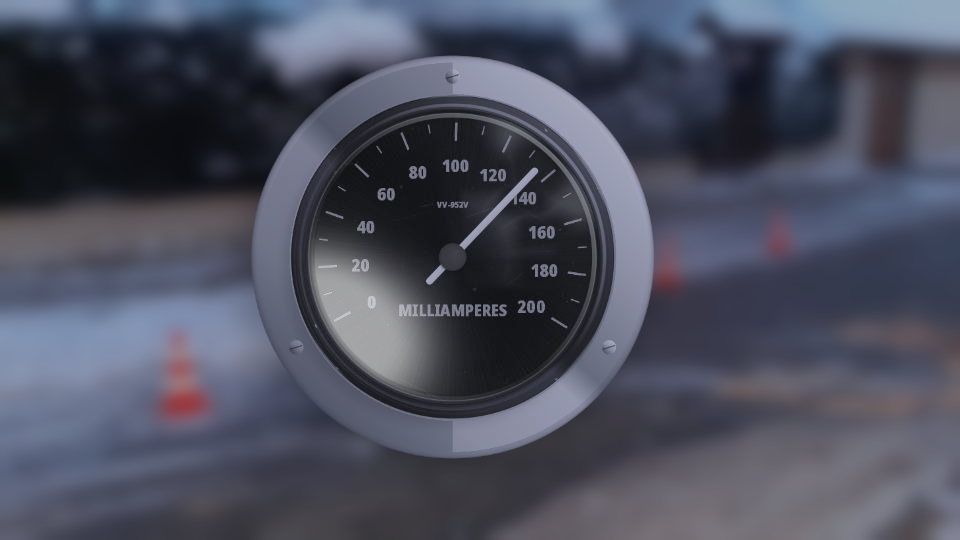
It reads 135,mA
